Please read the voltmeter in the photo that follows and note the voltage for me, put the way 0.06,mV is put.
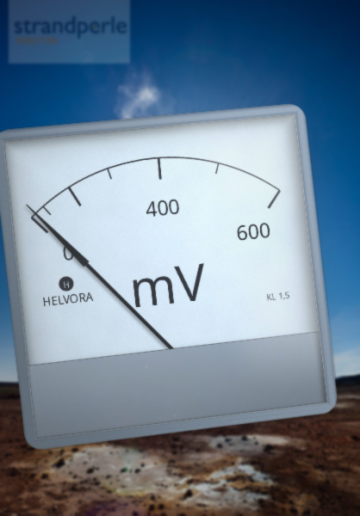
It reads 50,mV
